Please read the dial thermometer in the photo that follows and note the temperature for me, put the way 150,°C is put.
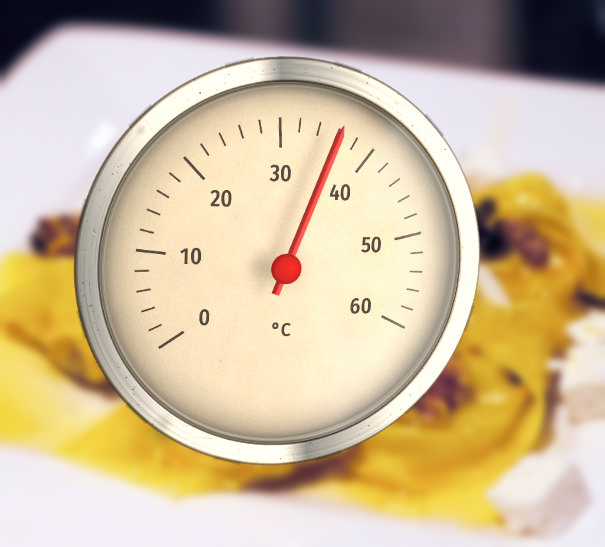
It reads 36,°C
